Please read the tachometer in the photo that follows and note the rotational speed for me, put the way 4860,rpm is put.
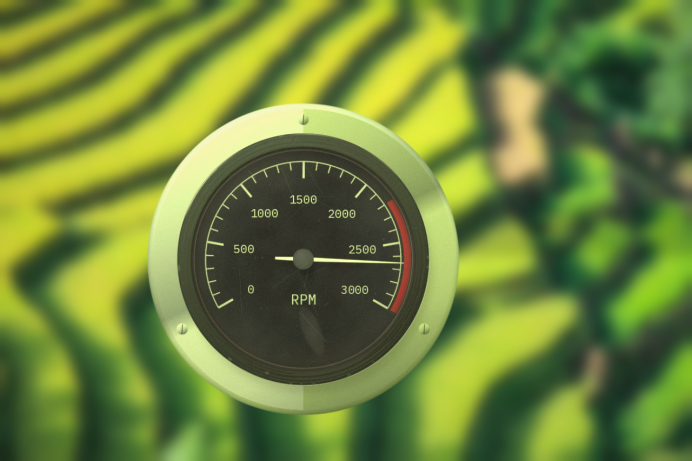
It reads 2650,rpm
